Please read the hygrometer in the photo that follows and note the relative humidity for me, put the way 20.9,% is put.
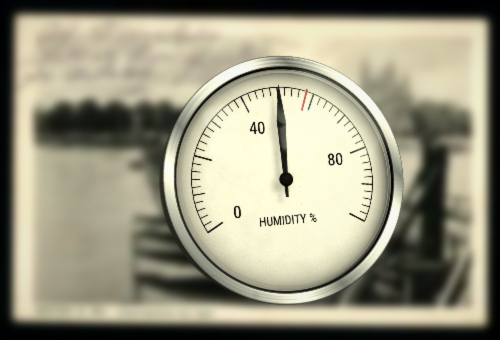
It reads 50,%
